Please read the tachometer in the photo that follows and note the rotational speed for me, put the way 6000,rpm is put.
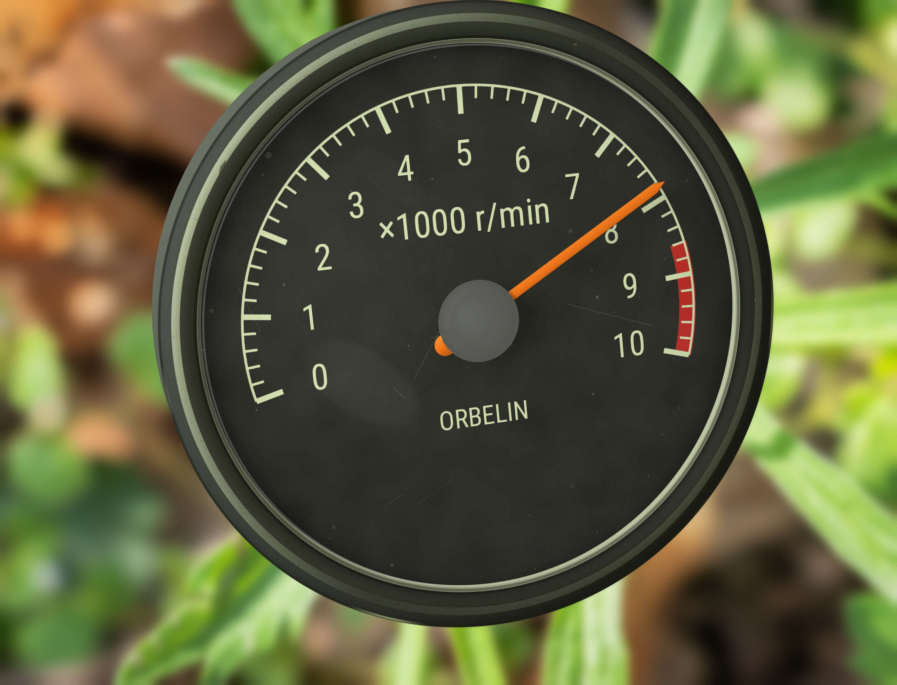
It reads 7800,rpm
